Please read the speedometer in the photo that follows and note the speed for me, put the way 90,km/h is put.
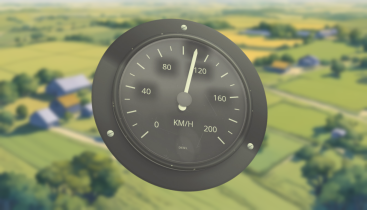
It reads 110,km/h
